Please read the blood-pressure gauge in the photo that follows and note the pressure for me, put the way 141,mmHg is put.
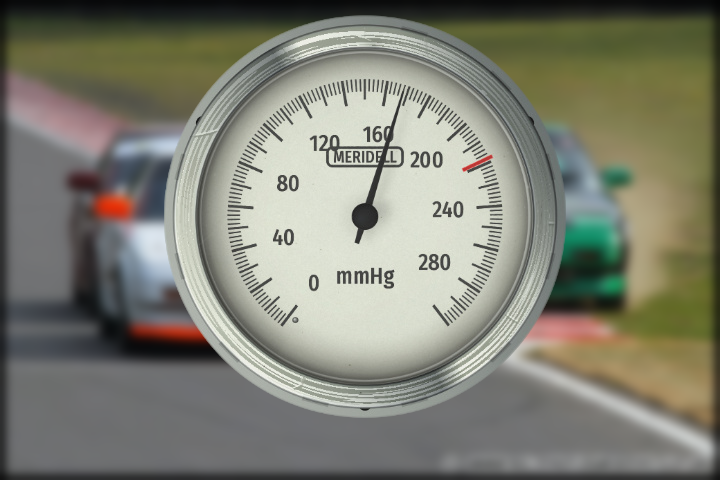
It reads 168,mmHg
